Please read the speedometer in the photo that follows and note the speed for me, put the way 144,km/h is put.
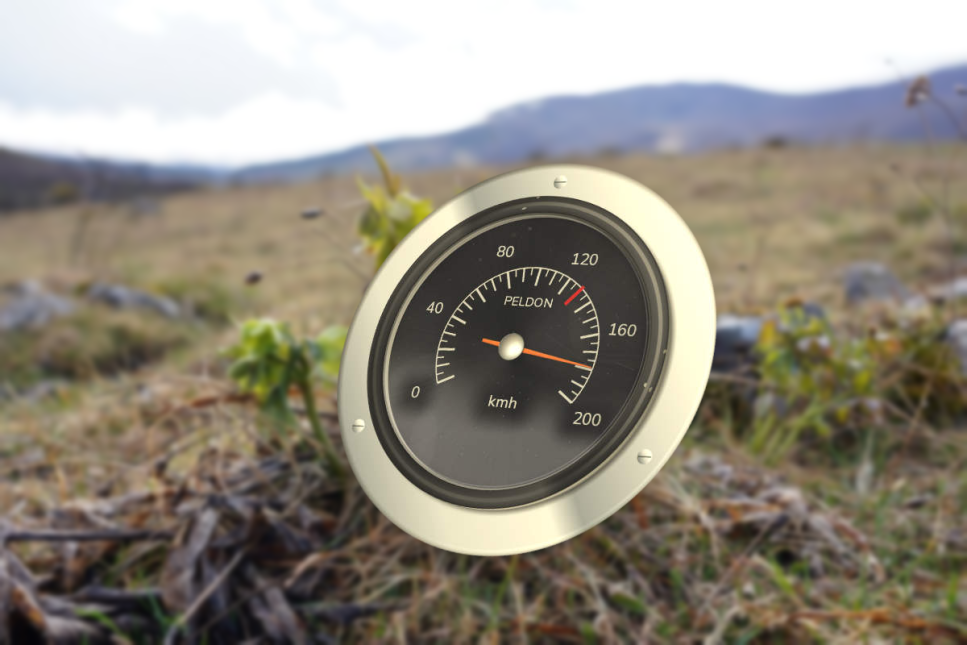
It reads 180,km/h
